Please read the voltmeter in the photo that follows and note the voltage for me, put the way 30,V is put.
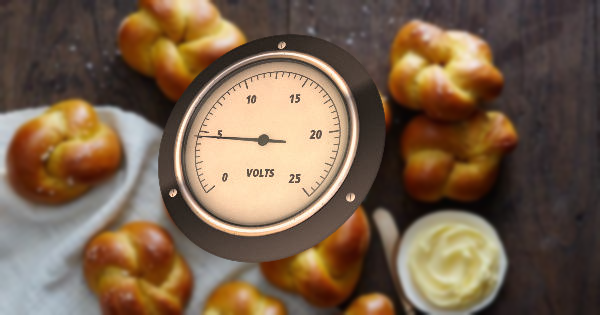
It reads 4.5,V
